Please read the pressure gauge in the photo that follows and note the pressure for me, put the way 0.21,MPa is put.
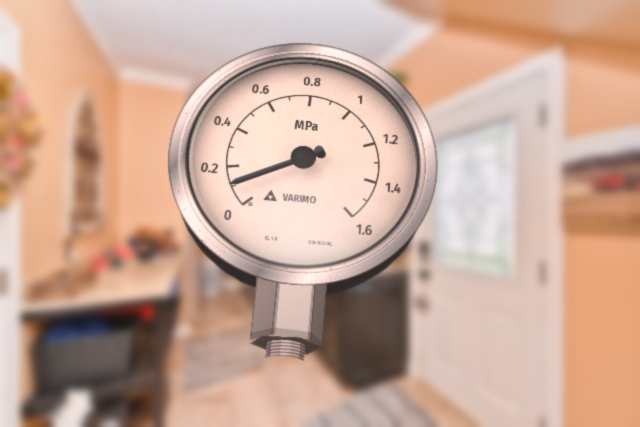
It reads 0.1,MPa
